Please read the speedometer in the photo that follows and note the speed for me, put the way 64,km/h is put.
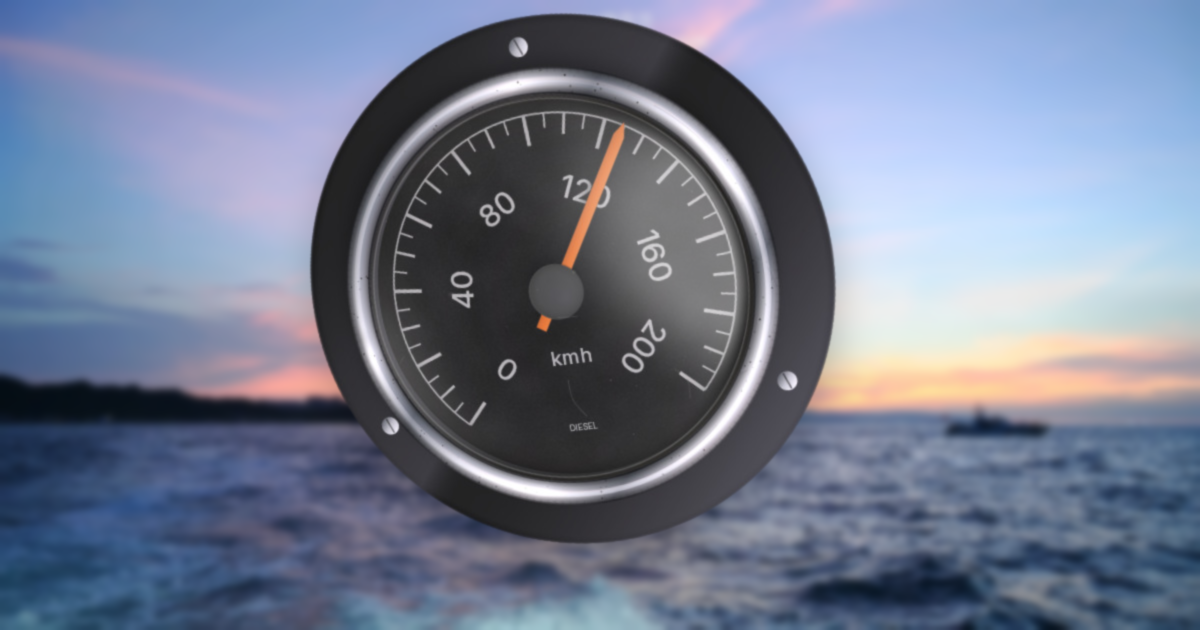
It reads 125,km/h
